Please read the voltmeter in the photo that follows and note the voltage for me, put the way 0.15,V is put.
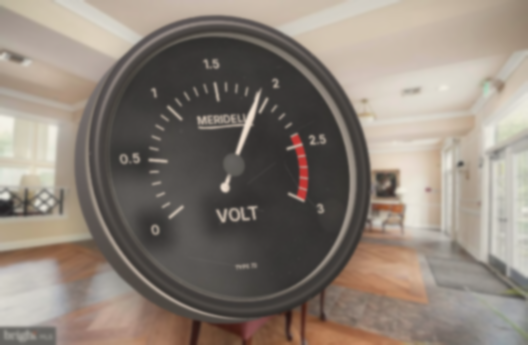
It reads 1.9,V
